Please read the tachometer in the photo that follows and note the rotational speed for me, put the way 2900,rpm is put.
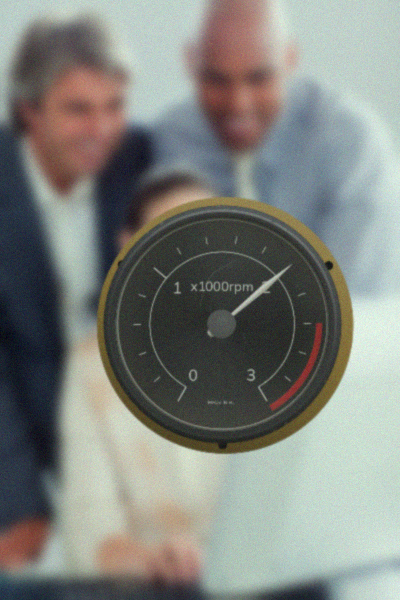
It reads 2000,rpm
